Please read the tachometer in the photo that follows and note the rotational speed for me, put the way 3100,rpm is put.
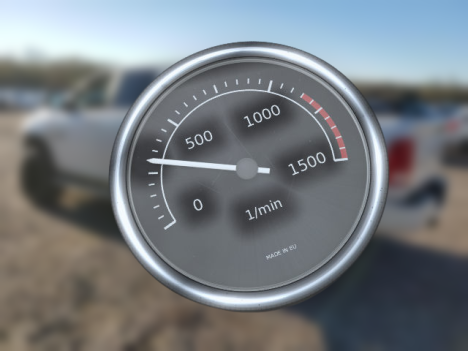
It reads 300,rpm
